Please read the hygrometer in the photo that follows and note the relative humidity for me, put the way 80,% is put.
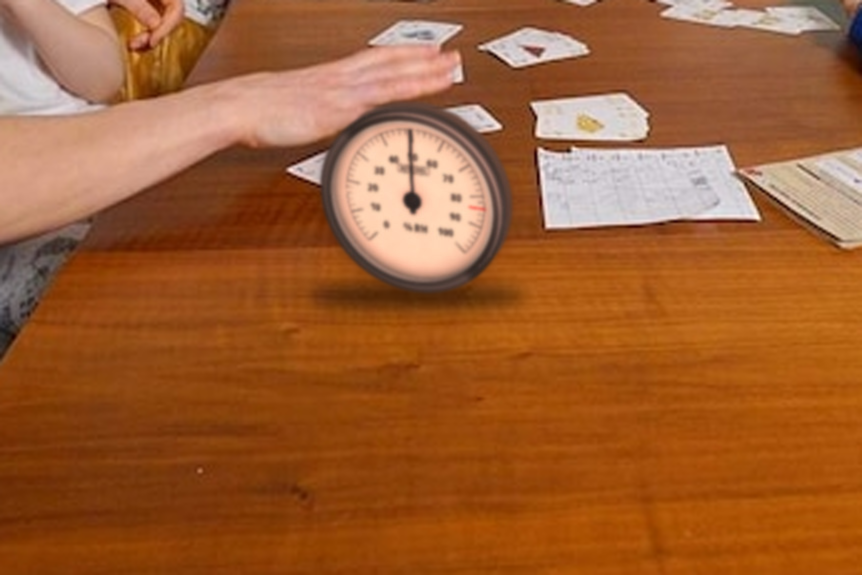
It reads 50,%
